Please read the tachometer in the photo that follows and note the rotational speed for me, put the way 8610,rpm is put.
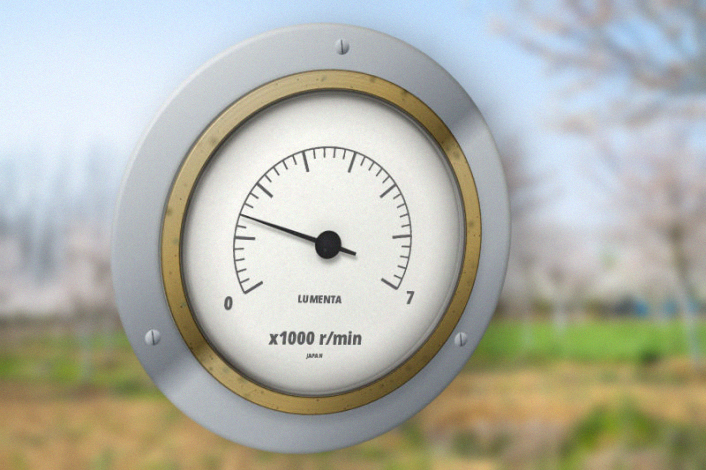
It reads 1400,rpm
